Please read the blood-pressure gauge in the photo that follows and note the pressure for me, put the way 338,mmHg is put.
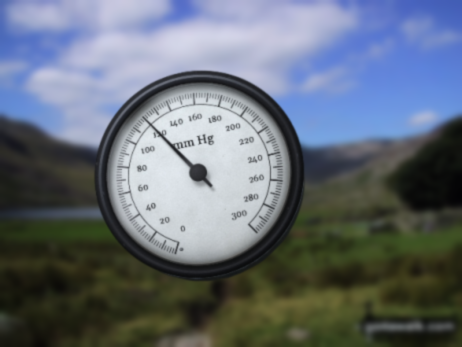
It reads 120,mmHg
